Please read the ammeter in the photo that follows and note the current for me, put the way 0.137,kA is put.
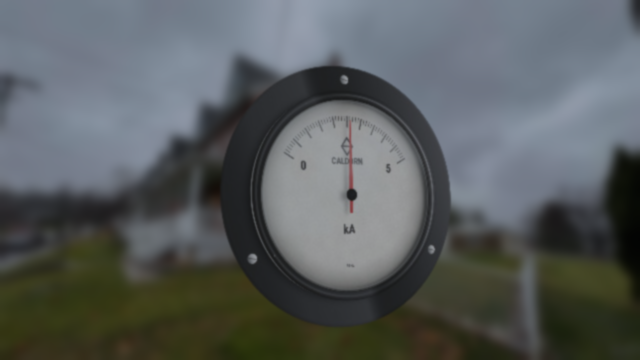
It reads 2.5,kA
